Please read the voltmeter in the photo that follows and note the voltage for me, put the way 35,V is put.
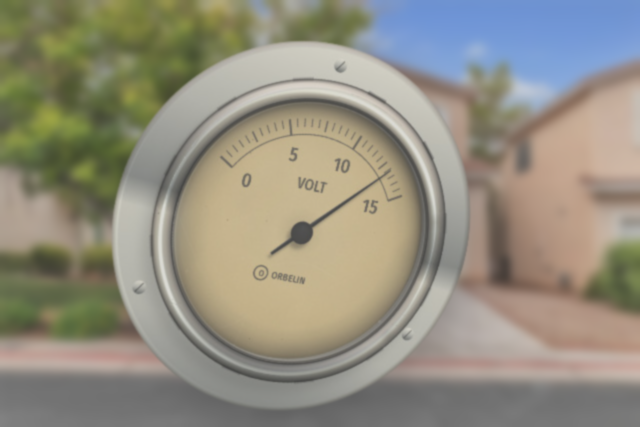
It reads 13,V
